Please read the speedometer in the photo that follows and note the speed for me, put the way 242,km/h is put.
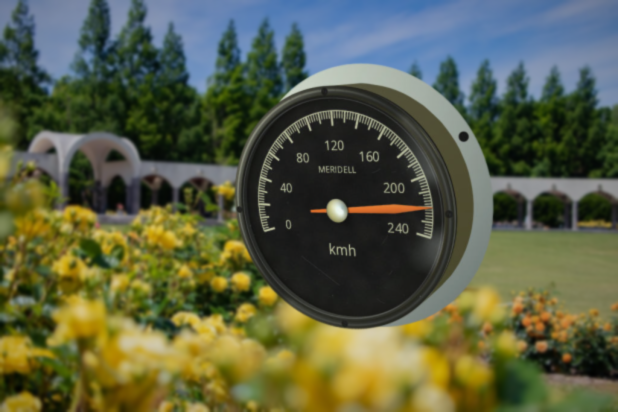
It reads 220,km/h
